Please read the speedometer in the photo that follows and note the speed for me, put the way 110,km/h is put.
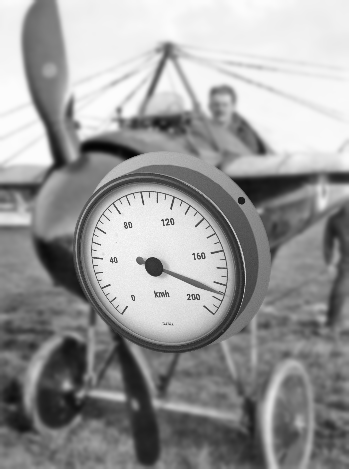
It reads 185,km/h
